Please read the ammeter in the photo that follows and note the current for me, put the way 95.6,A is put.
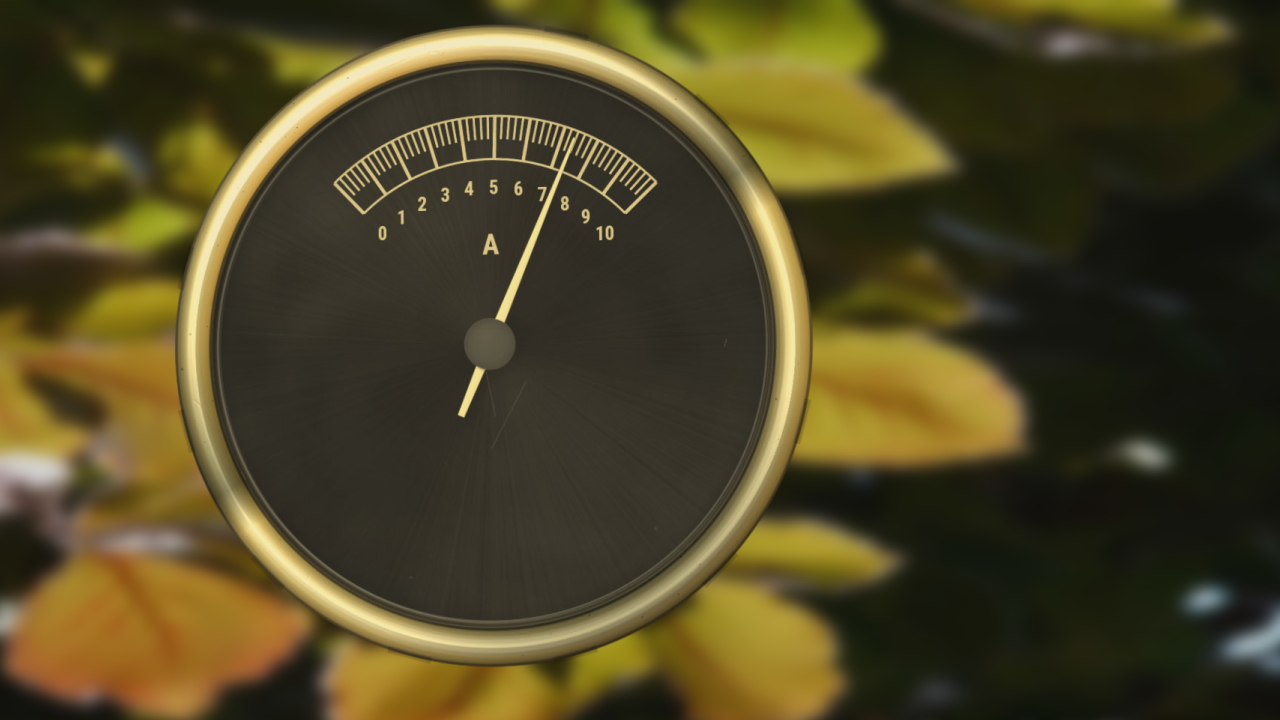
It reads 7.4,A
